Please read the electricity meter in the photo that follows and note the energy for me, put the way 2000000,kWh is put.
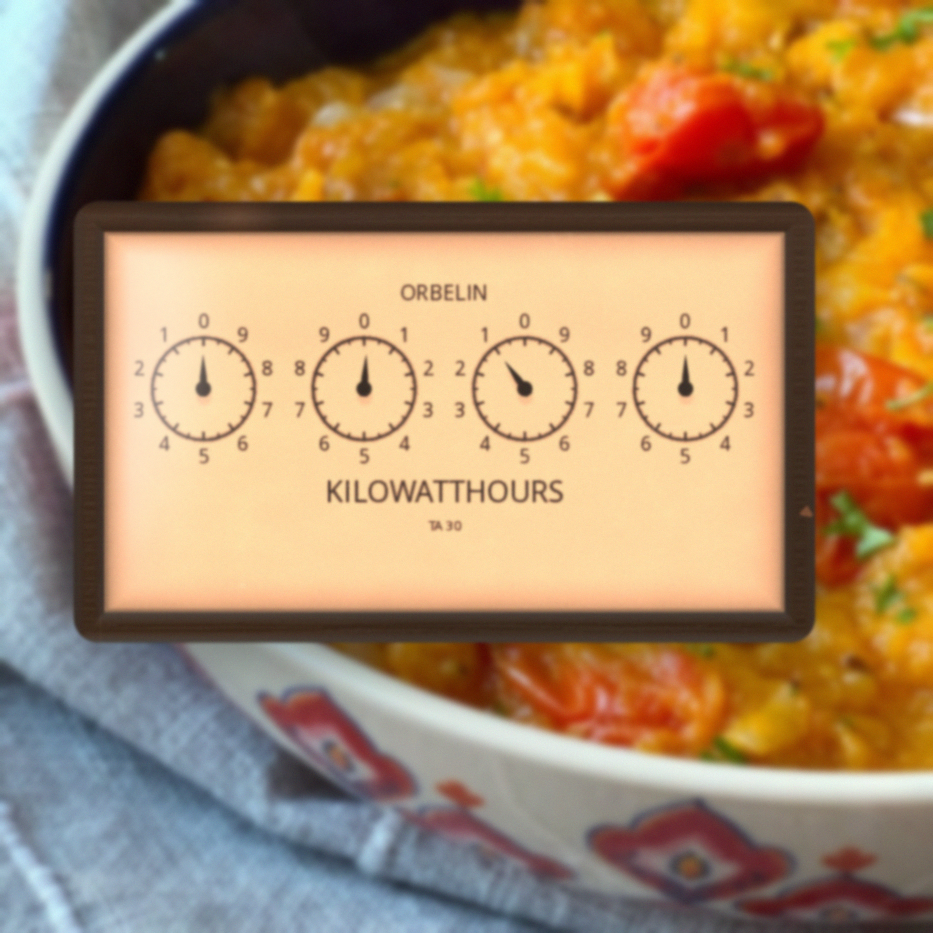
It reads 10,kWh
